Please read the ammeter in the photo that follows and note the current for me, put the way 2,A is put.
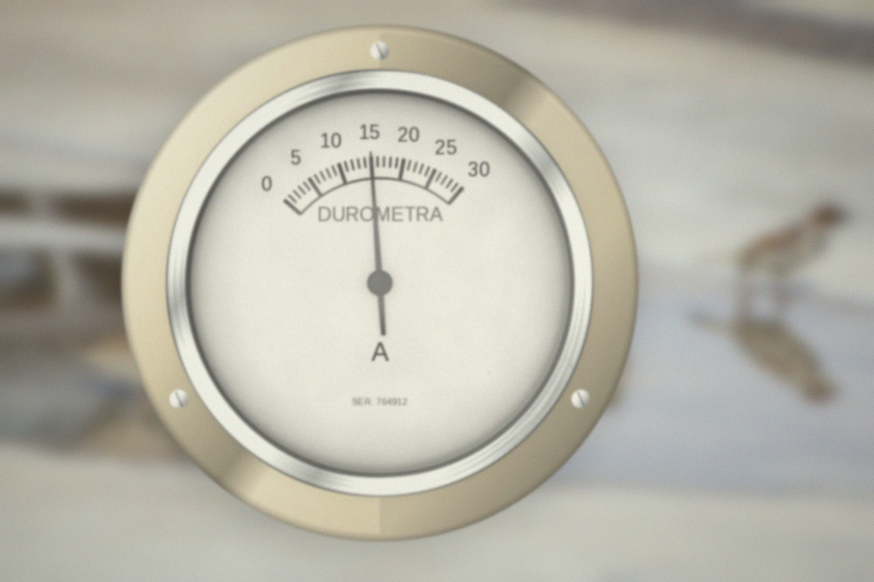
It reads 15,A
